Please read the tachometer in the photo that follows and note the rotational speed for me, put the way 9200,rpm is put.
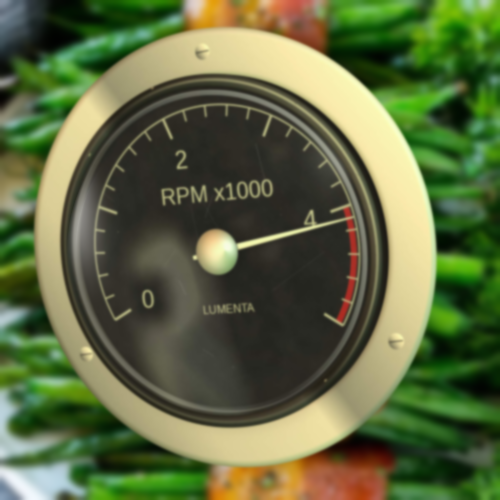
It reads 4100,rpm
